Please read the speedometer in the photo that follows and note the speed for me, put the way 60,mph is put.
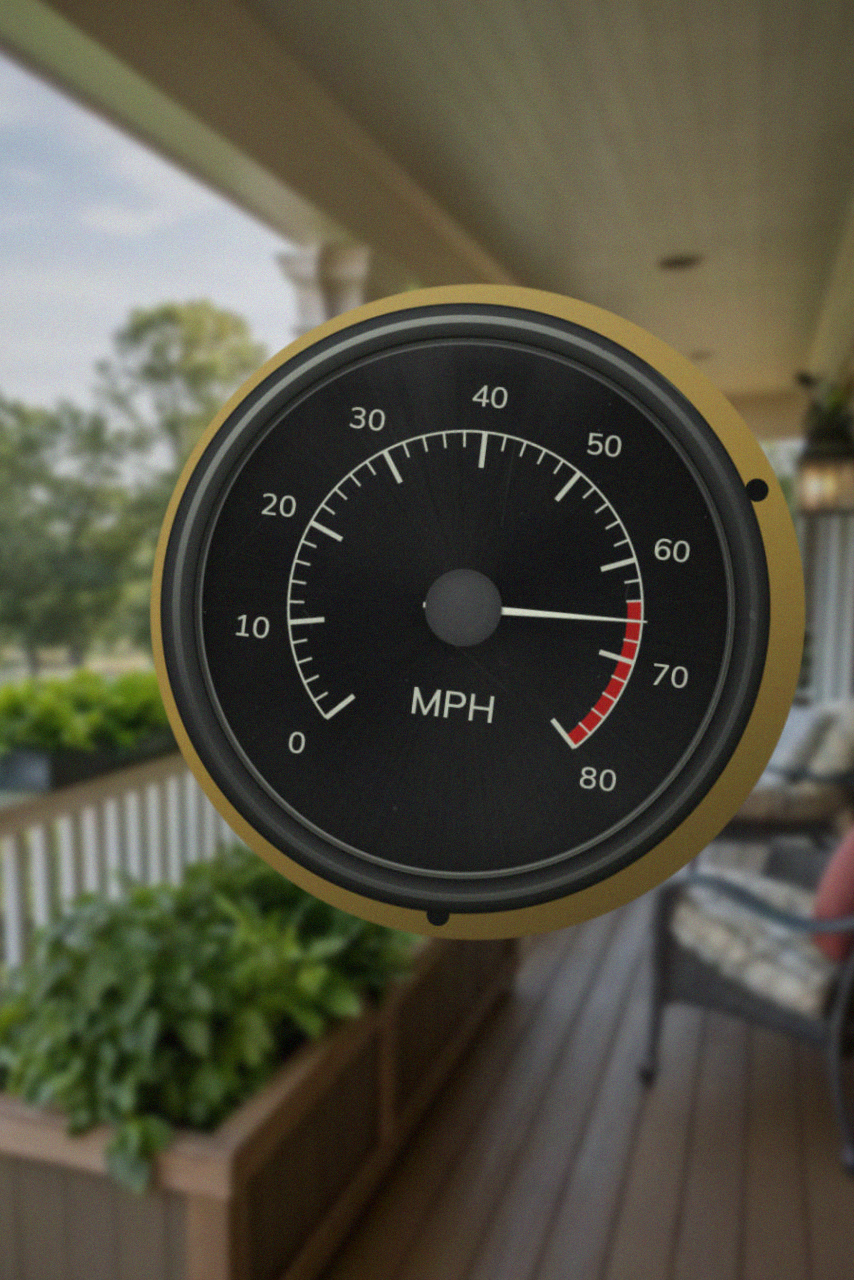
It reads 66,mph
